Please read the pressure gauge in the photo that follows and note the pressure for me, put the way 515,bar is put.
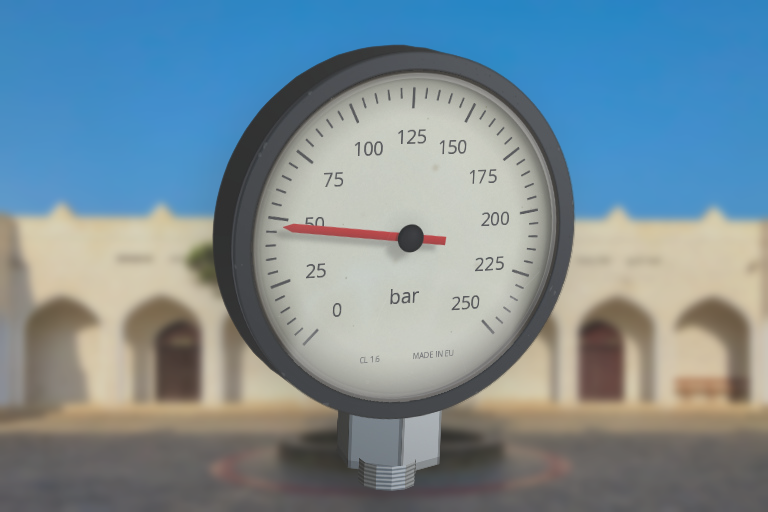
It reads 47.5,bar
